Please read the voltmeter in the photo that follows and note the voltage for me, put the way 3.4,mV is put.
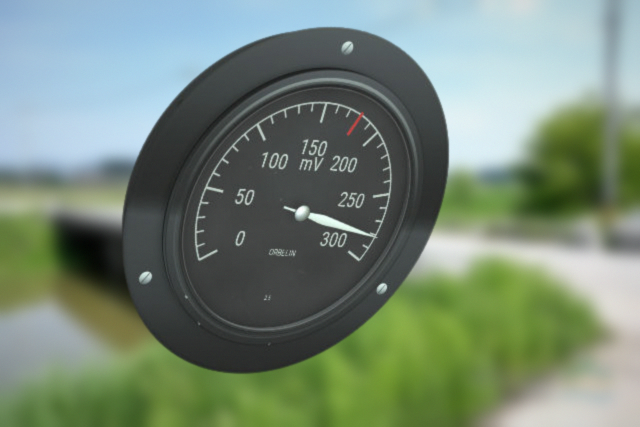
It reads 280,mV
